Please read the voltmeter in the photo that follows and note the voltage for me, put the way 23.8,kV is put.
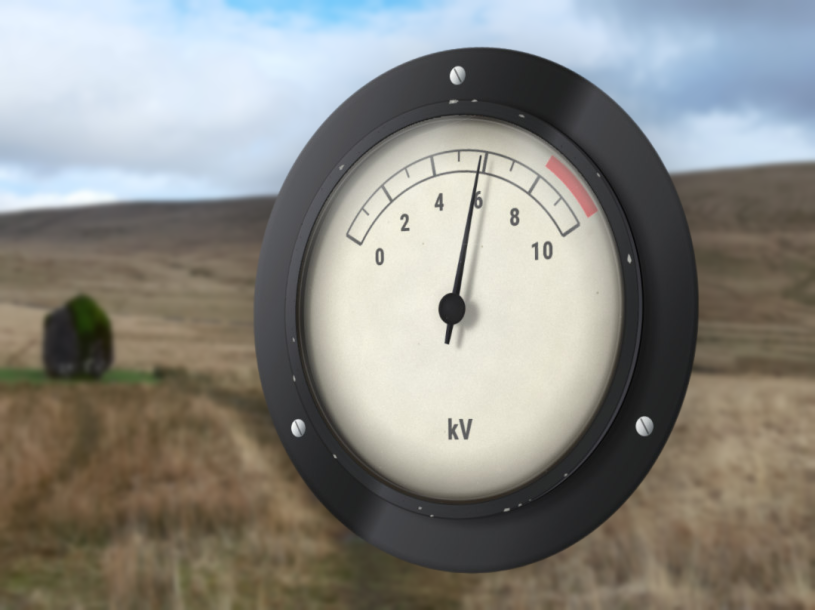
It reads 6,kV
